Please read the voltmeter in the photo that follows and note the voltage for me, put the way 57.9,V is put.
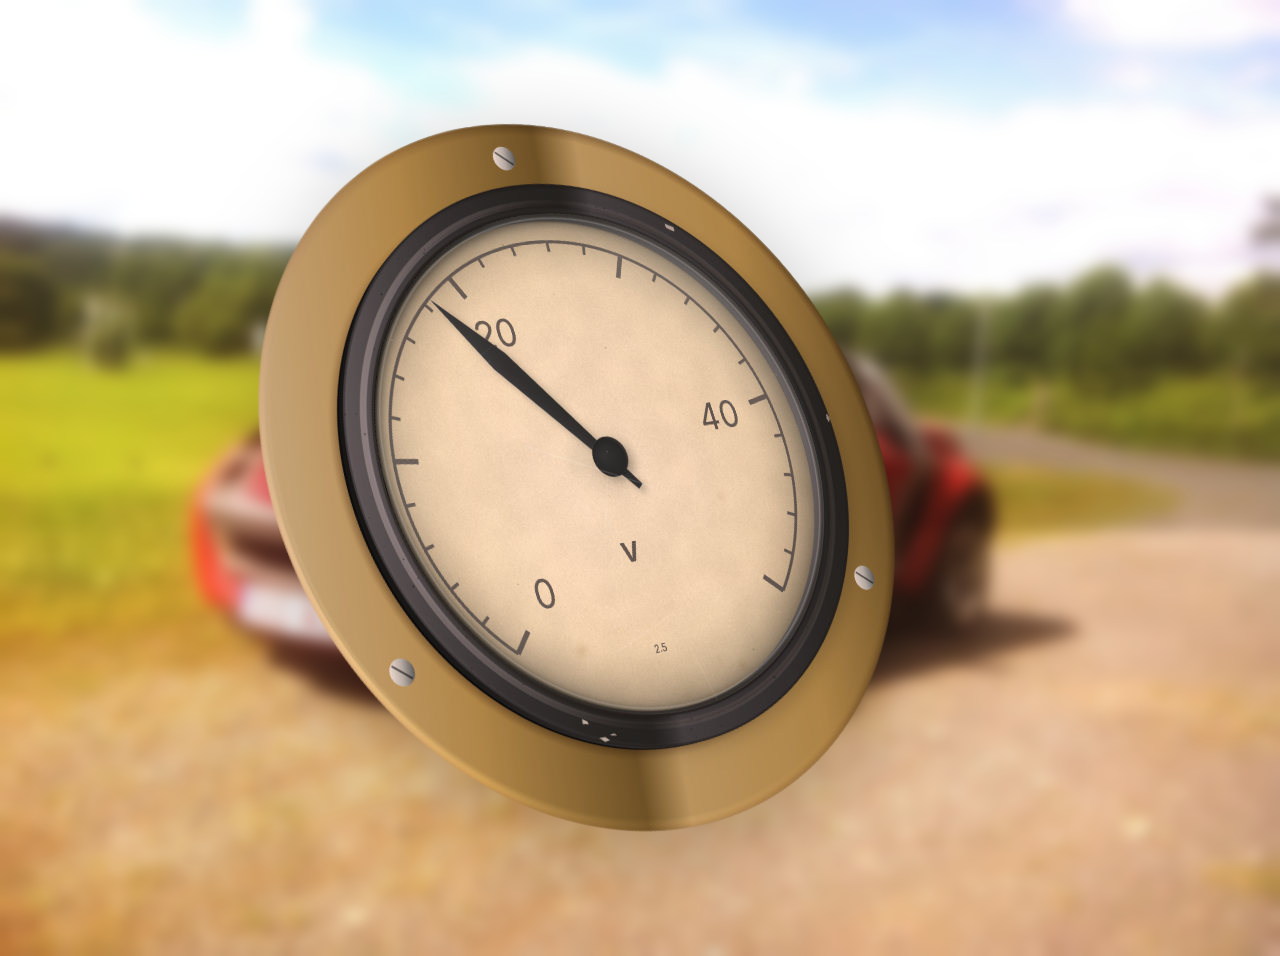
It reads 18,V
